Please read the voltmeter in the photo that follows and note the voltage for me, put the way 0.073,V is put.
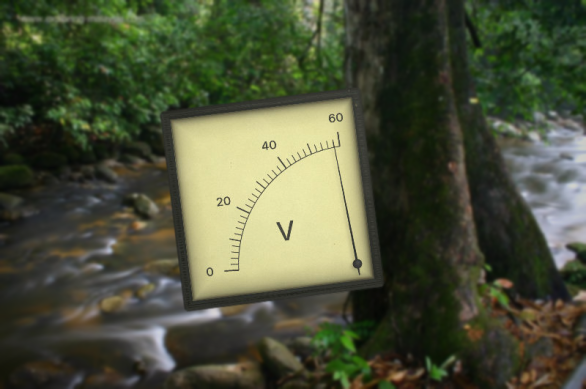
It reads 58,V
